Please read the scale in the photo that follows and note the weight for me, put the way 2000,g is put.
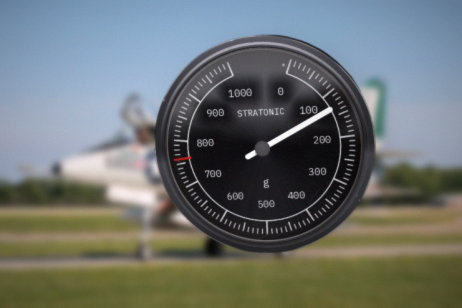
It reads 130,g
